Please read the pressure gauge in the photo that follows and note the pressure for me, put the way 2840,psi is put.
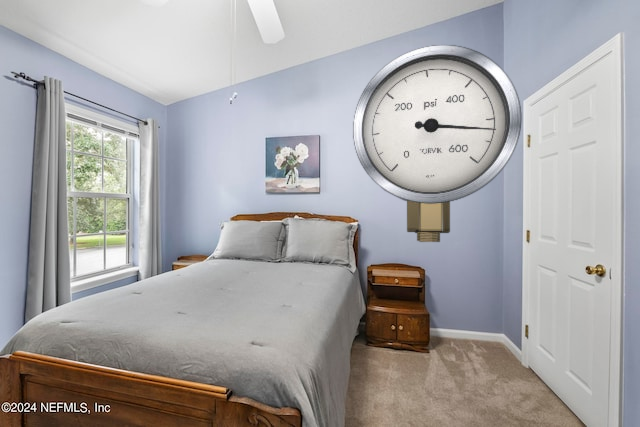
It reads 525,psi
